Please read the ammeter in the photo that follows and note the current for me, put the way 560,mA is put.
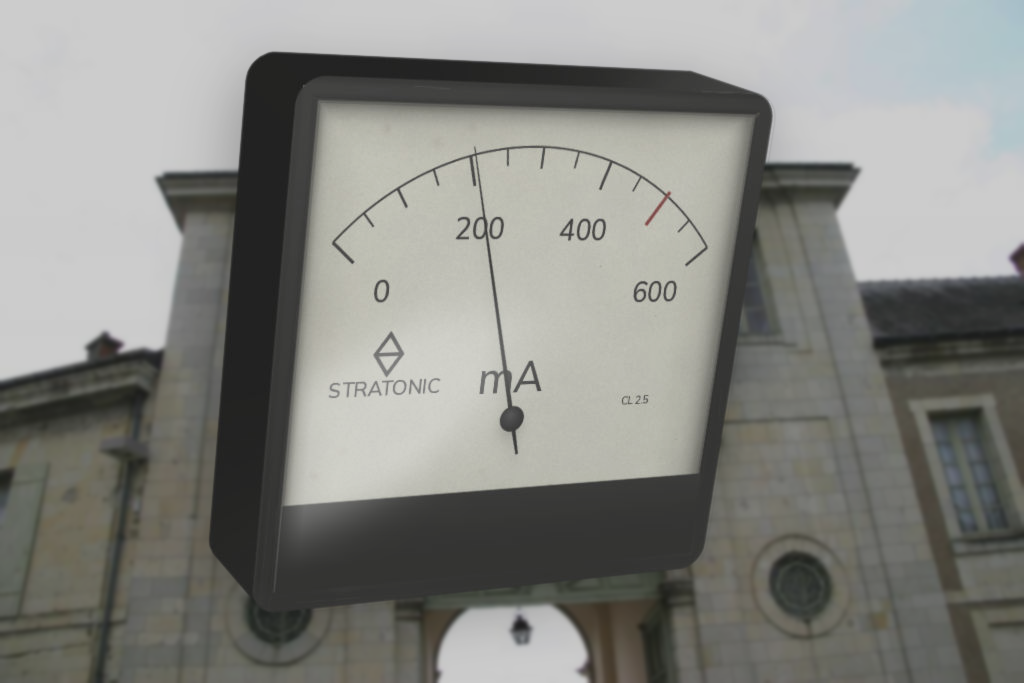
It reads 200,mA
